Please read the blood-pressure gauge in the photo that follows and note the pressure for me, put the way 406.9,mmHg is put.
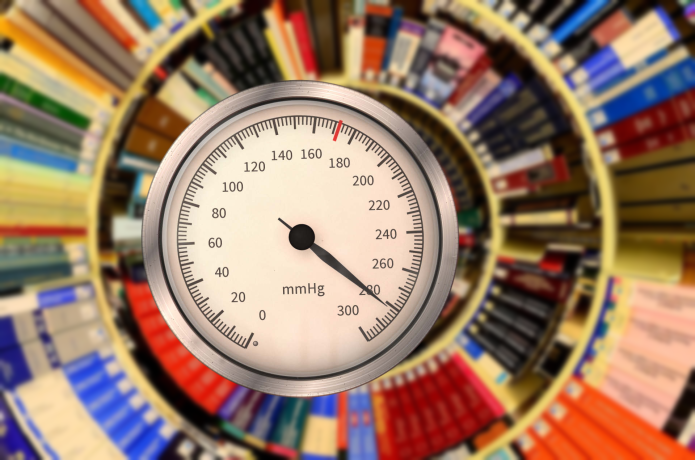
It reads 282,mmHg
